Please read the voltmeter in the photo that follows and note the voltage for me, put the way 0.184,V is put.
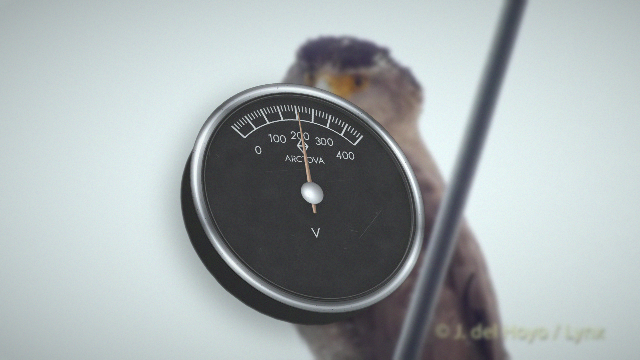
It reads 200,V
